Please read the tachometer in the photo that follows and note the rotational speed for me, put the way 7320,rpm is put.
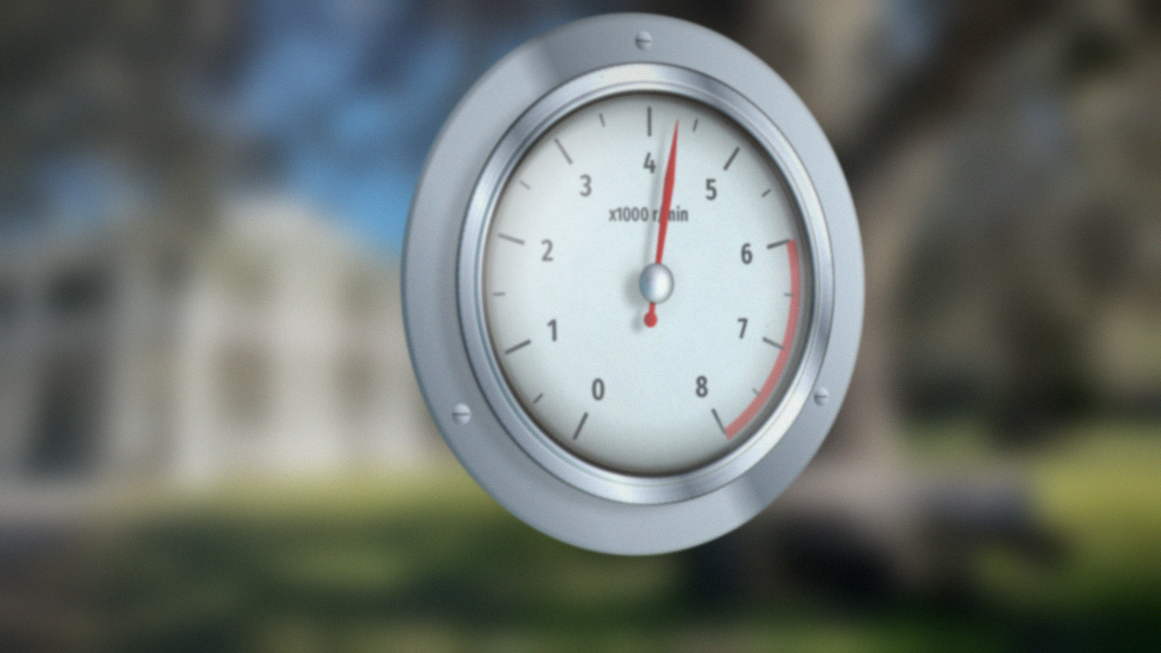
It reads 4250,rpm
